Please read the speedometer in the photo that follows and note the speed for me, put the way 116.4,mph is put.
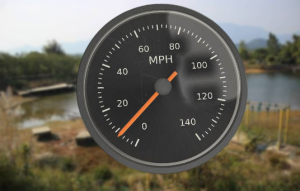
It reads 8,mph
